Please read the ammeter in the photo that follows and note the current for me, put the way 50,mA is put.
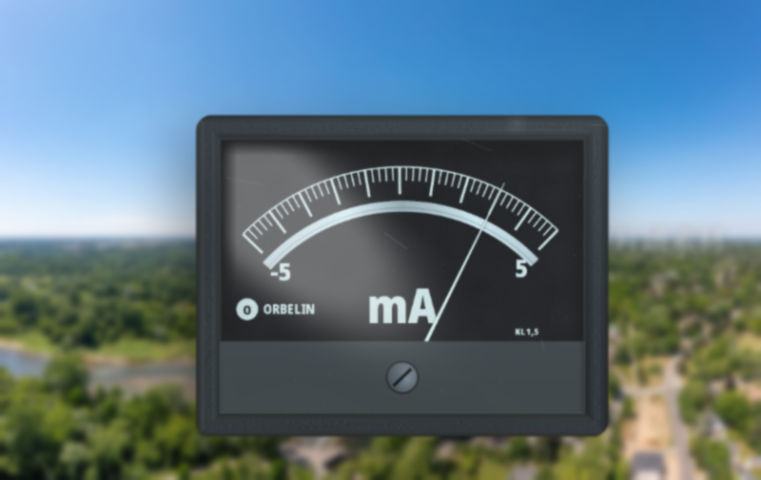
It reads 3,mA
